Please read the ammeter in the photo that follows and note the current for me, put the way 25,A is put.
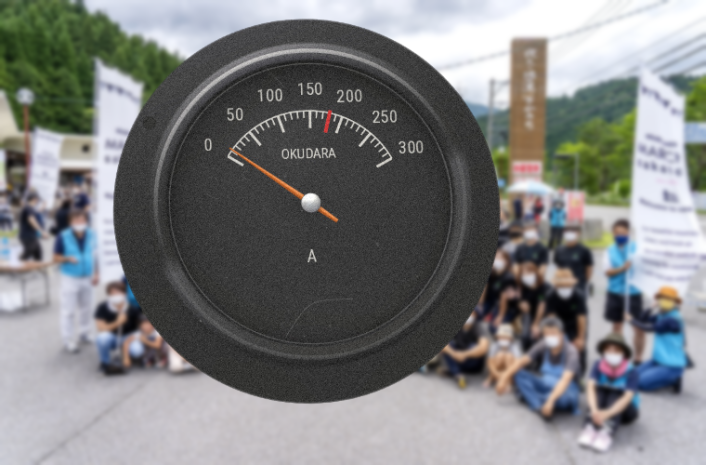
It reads 10,A
